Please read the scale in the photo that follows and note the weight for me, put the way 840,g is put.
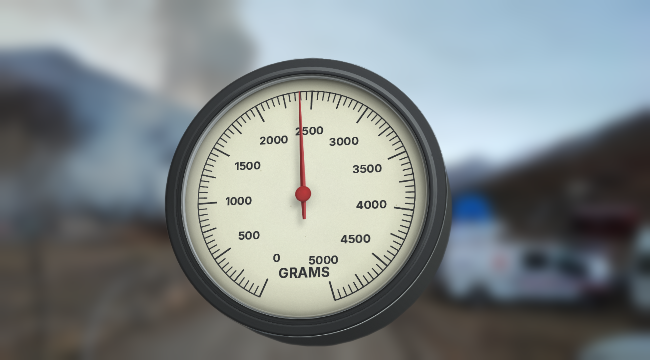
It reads 2400,g
